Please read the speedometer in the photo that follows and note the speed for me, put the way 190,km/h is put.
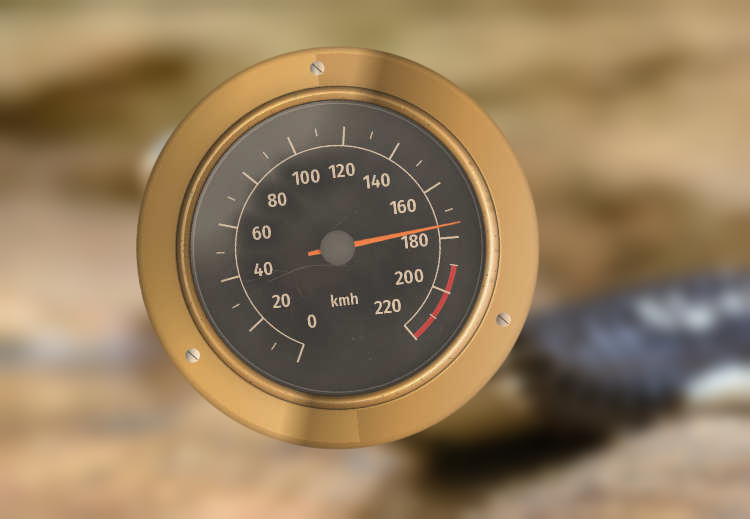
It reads 175,km/h
